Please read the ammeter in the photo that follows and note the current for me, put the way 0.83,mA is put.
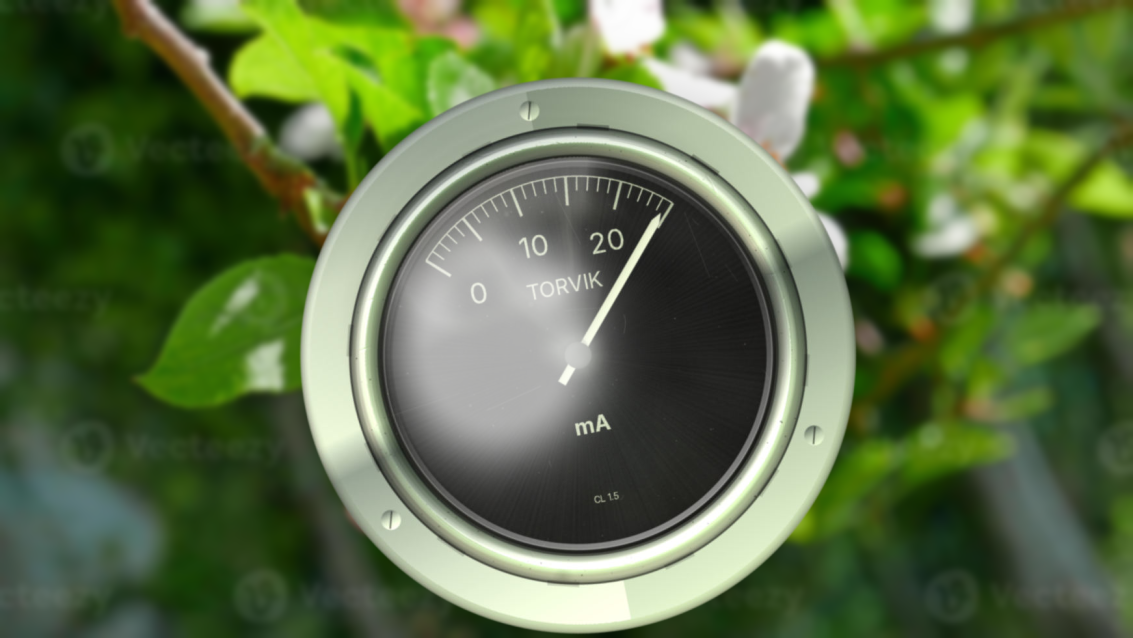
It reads 24.5,mA
